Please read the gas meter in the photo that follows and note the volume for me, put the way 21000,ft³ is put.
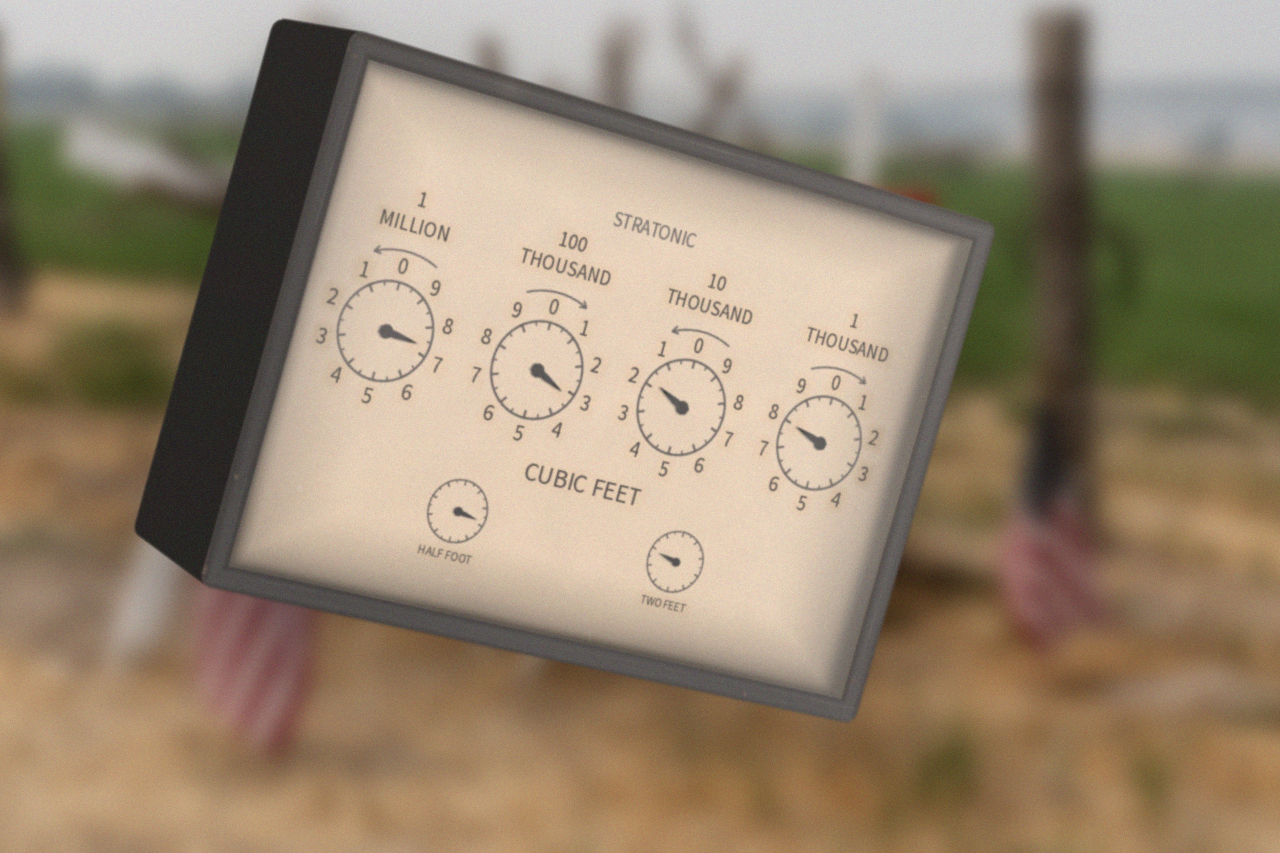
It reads 731800,ft³
